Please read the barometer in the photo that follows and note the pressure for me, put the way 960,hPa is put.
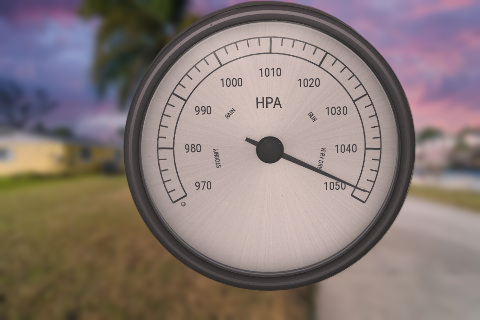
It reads 1048,hPa
